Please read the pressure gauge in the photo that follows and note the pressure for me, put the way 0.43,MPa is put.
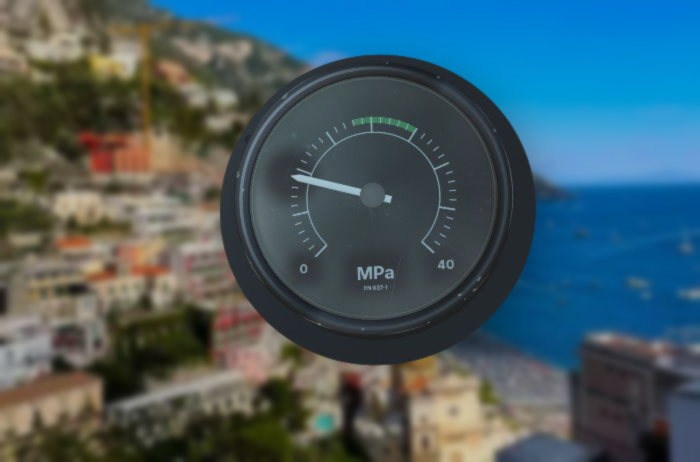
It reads 9,MPa
